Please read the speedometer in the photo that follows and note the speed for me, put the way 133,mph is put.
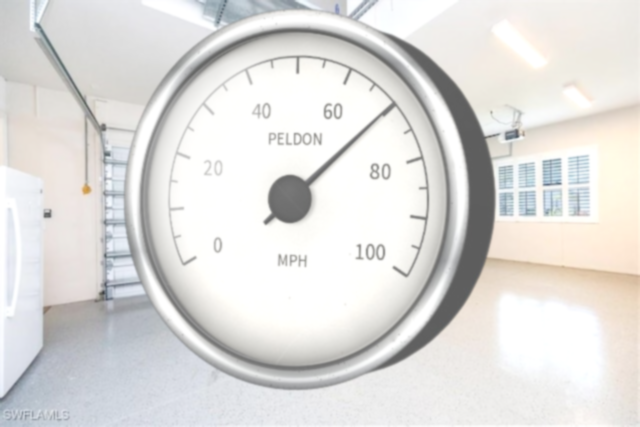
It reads 70,mph
